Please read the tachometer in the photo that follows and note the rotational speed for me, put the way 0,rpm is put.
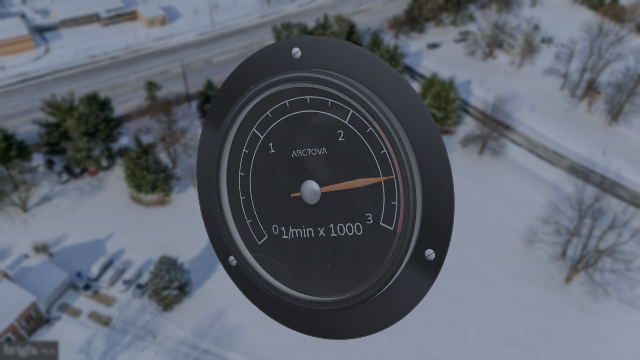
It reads 2600,rpm
